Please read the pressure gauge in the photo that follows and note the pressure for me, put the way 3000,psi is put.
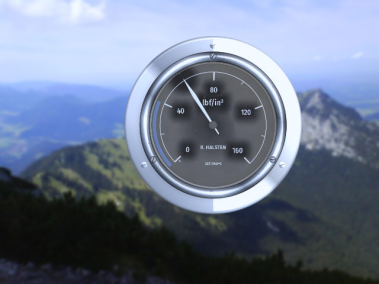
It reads 60,psi
